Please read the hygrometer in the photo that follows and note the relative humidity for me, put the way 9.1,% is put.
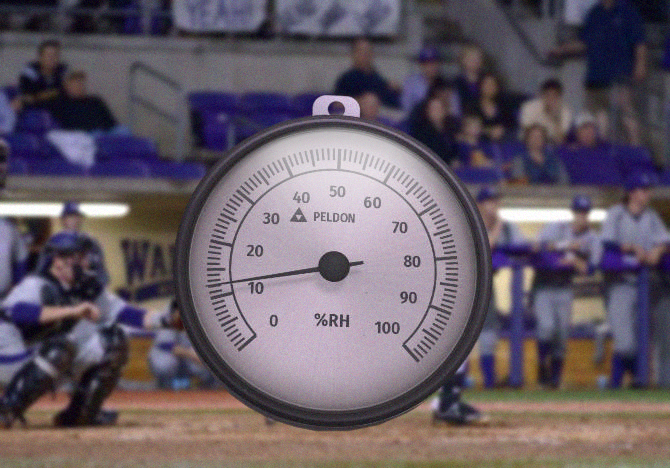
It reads 12,%
